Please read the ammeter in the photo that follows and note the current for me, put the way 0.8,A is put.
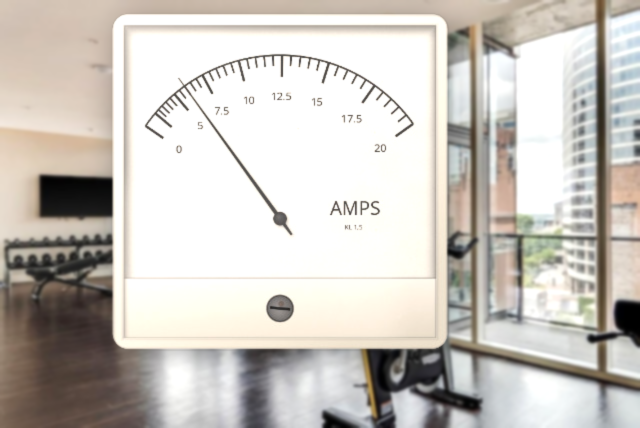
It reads 6,A
